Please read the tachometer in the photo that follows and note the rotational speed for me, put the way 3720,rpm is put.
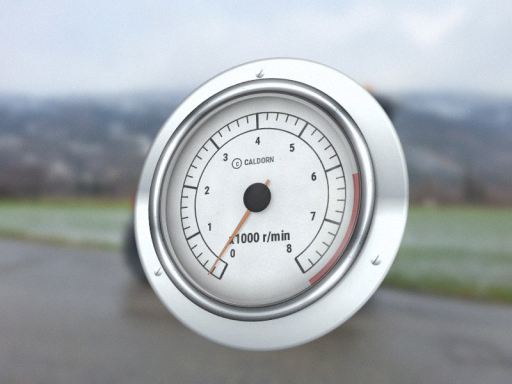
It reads 200,rpm
